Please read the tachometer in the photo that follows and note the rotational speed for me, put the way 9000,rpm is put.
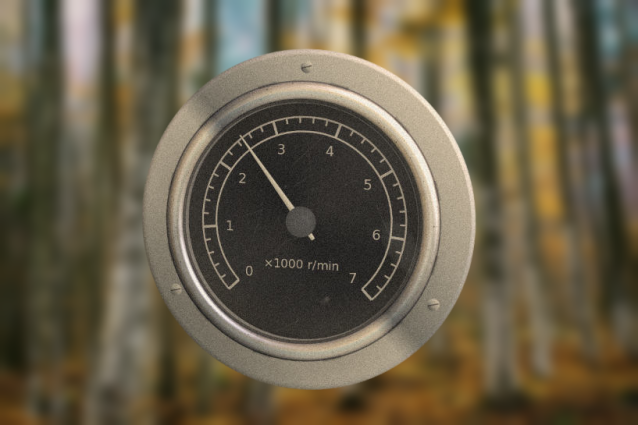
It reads 2500,rpm
